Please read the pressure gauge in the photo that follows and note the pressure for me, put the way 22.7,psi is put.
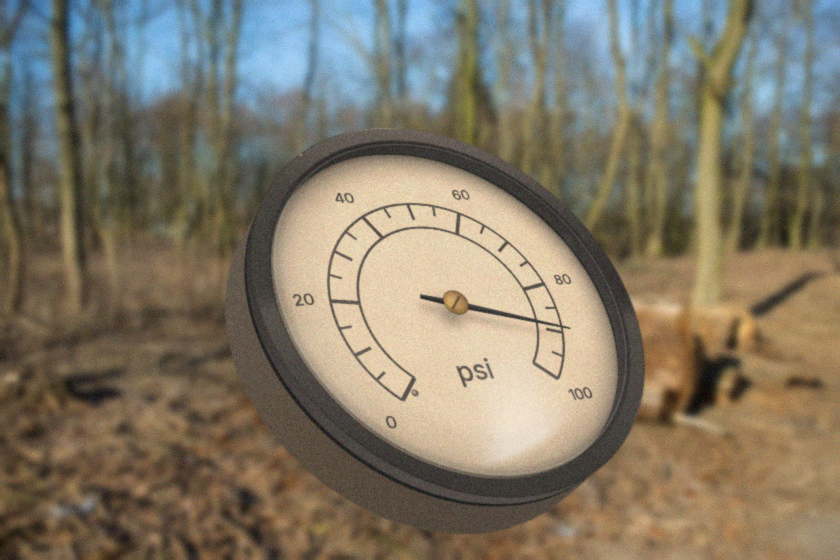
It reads 90,psi
